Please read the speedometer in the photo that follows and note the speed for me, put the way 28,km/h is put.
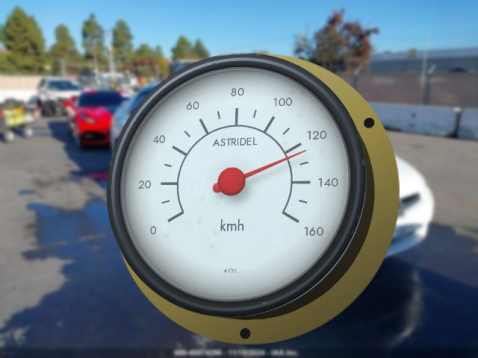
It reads 125,km/h
